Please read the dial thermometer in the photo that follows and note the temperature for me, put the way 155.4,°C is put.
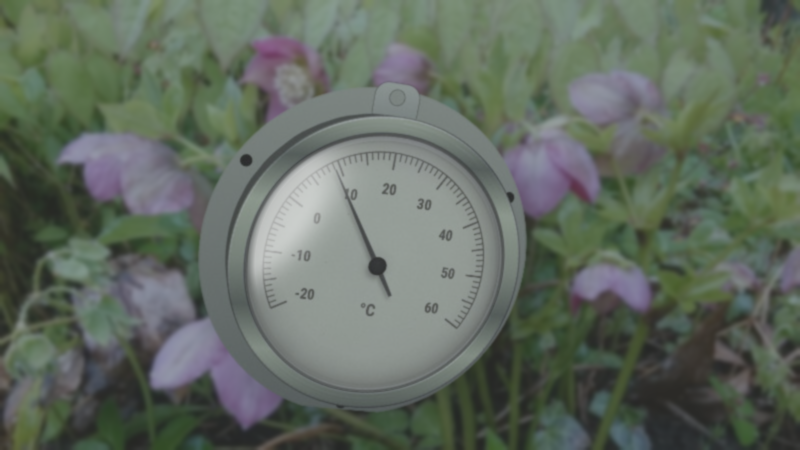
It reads 9,°C
